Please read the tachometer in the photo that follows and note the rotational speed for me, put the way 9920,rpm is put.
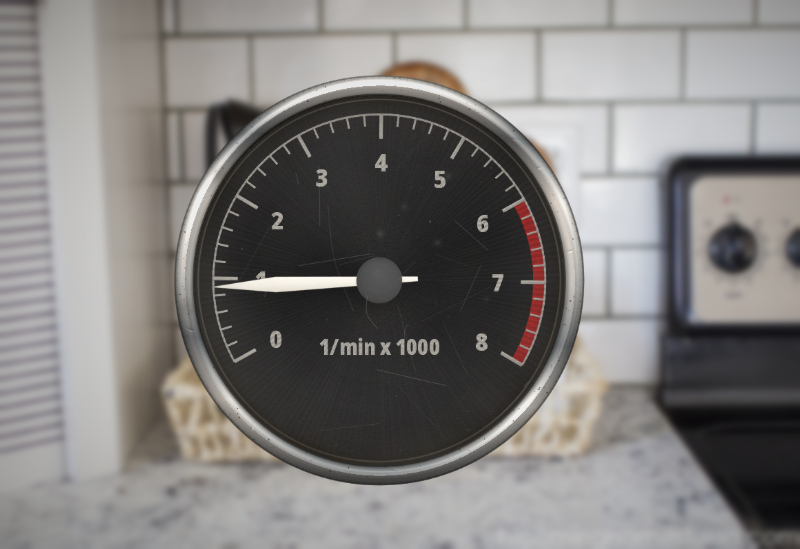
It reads 900,rpm
